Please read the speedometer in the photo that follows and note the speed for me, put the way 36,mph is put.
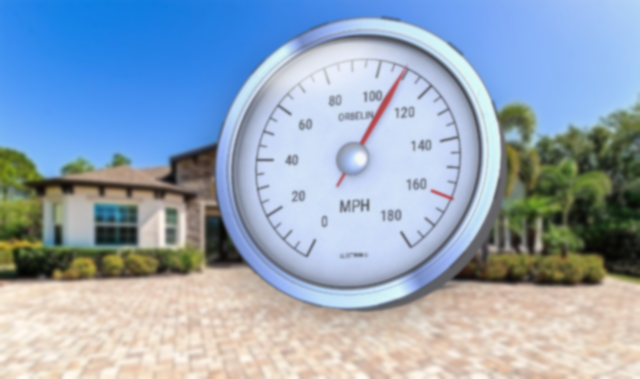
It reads 110,mph
